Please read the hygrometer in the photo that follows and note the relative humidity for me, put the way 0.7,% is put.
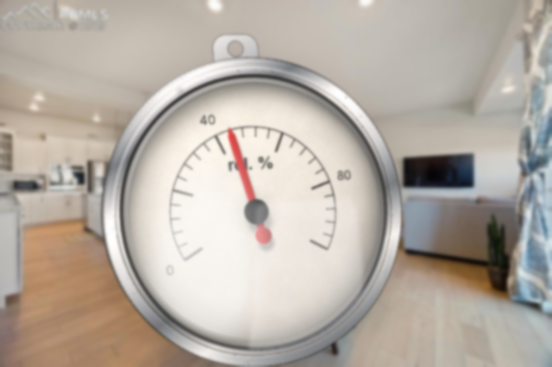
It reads 44,%
